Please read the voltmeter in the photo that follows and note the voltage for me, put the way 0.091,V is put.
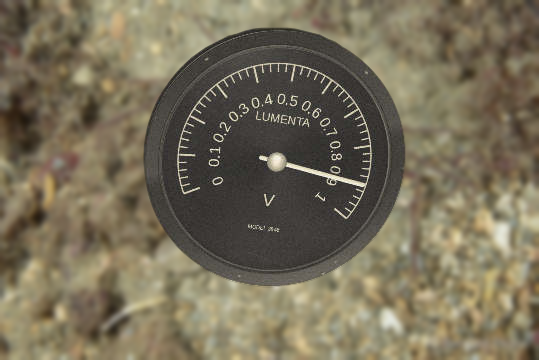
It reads 0.9,V
